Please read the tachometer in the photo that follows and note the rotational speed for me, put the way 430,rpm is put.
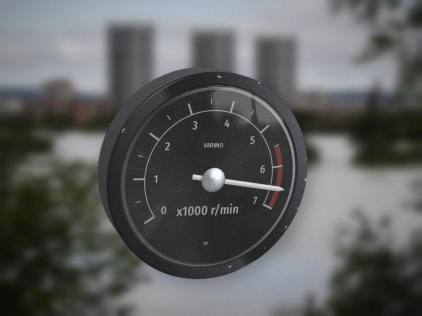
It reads 6500,rpm
